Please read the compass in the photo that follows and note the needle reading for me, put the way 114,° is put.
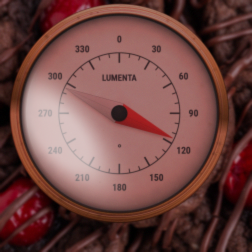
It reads 115,°
